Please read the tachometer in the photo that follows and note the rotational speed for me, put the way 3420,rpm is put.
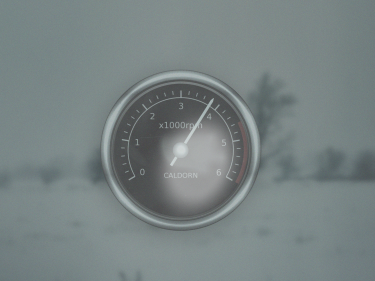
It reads 3800,rpm
